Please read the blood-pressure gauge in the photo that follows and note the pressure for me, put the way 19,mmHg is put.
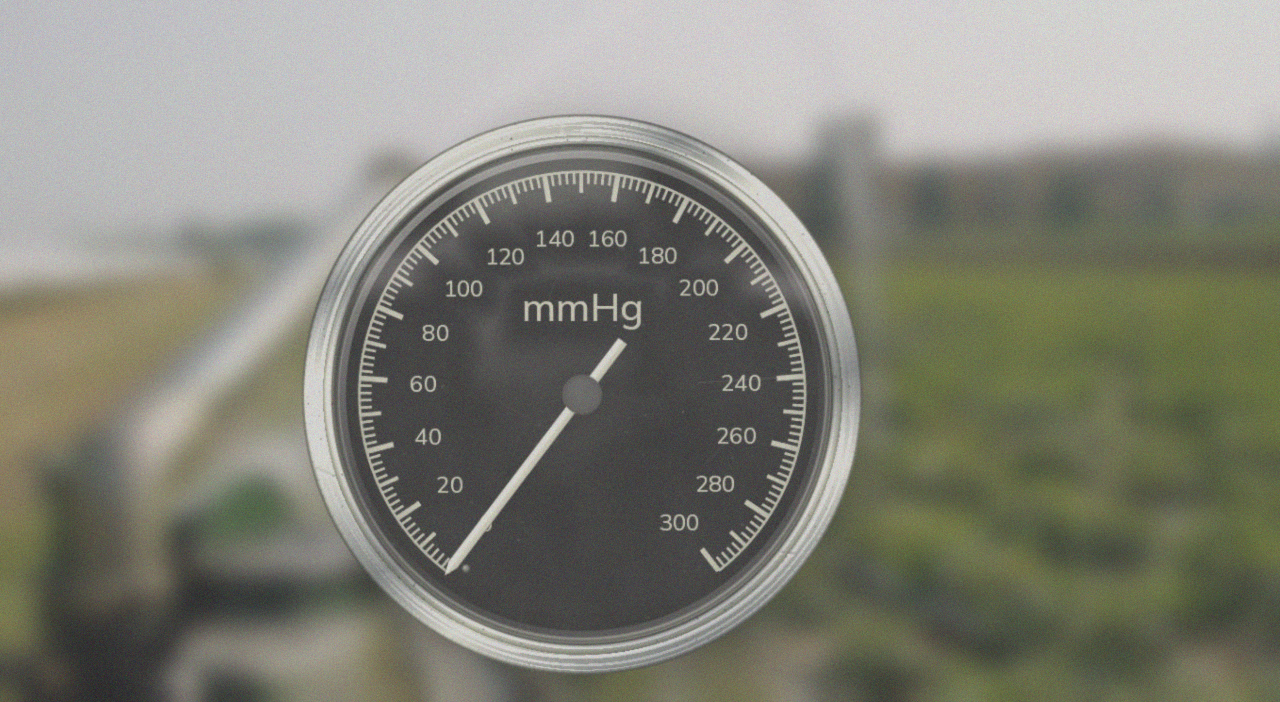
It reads 0,mmHg
